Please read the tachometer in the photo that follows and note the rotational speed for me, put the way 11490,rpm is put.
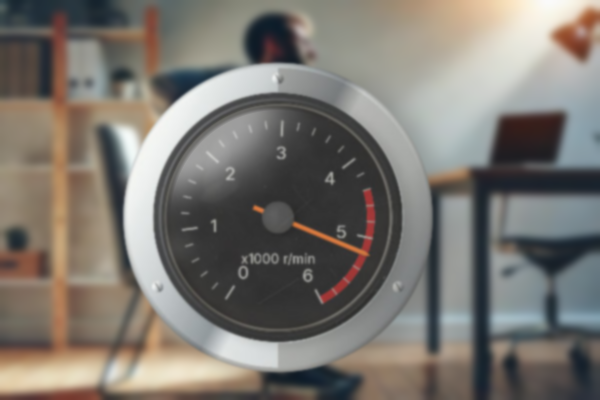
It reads 5200,rpm
